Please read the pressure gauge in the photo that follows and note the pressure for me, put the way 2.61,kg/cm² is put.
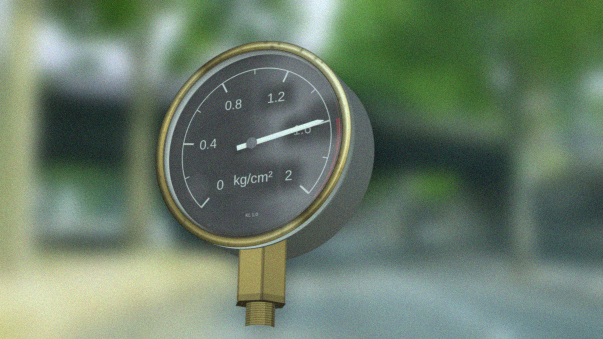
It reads 1.6,kg/cm²
